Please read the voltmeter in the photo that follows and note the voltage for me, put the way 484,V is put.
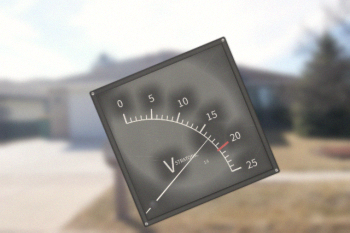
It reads 17,V
